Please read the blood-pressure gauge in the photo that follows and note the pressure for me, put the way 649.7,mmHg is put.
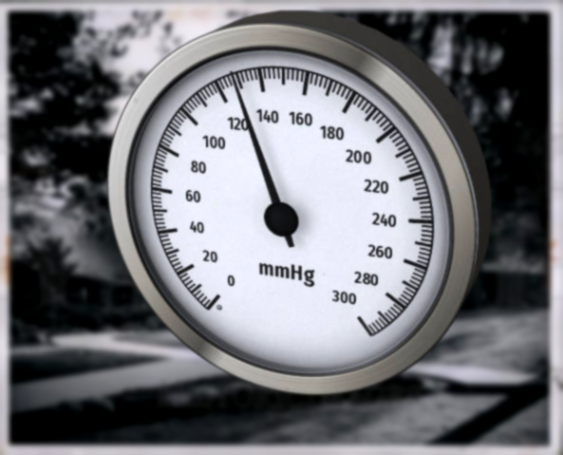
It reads 130,mmHg
